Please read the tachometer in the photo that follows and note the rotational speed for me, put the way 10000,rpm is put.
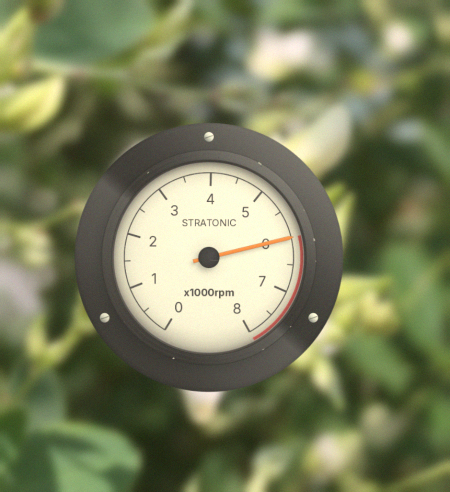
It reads 6000,rpm
